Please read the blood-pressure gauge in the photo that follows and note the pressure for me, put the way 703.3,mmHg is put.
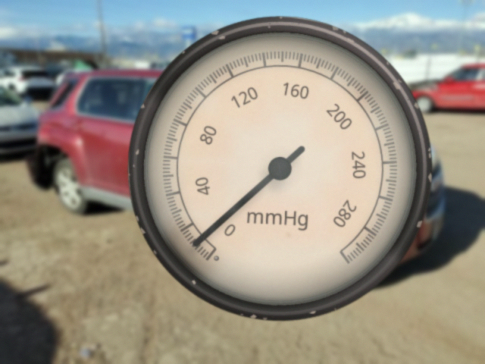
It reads 10,mmHg
